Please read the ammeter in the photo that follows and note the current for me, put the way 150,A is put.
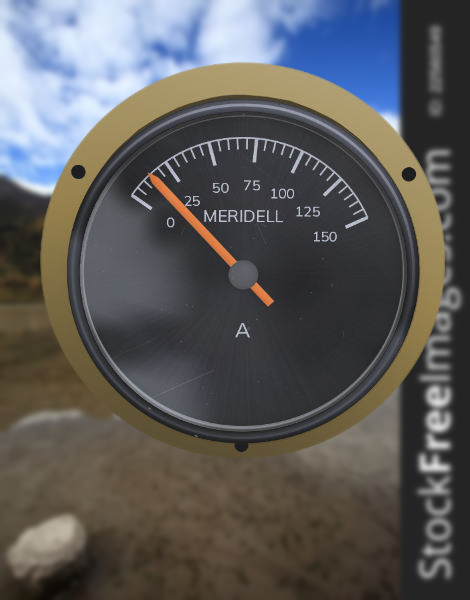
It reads 15,A
